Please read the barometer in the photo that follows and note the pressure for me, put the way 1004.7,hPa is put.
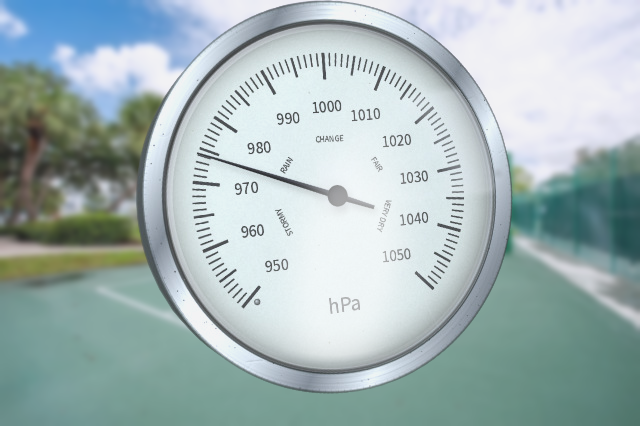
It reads 974,hPa
